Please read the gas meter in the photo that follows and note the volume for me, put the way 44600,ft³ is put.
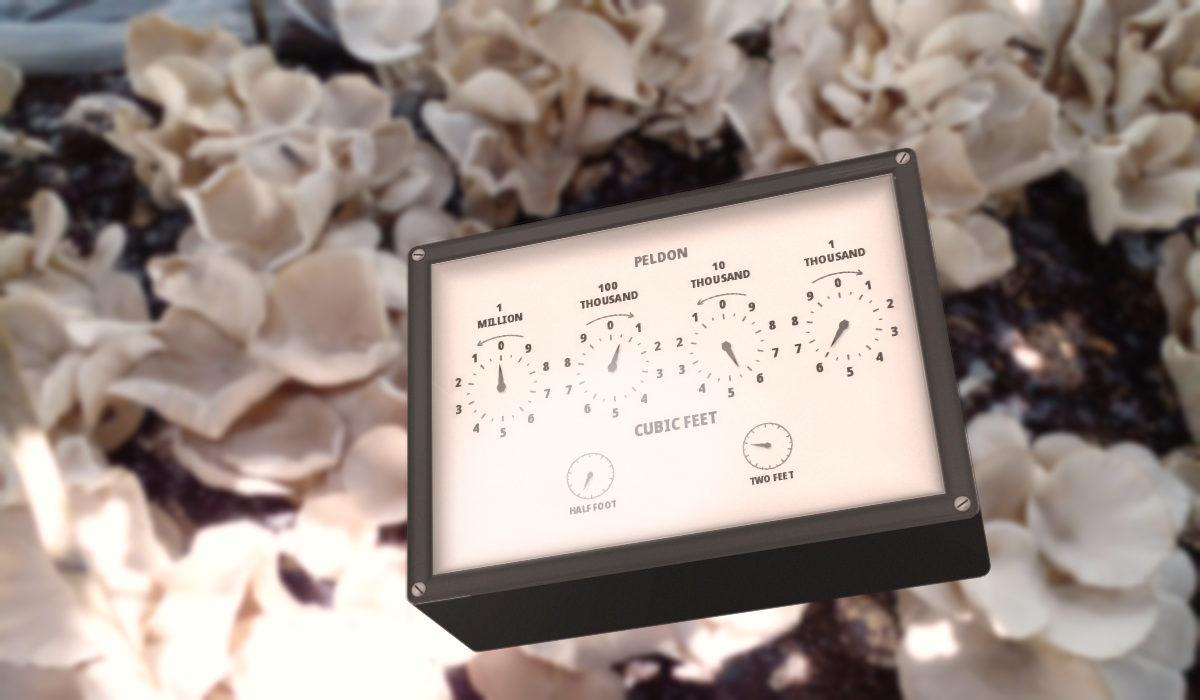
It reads 5600,ft³
